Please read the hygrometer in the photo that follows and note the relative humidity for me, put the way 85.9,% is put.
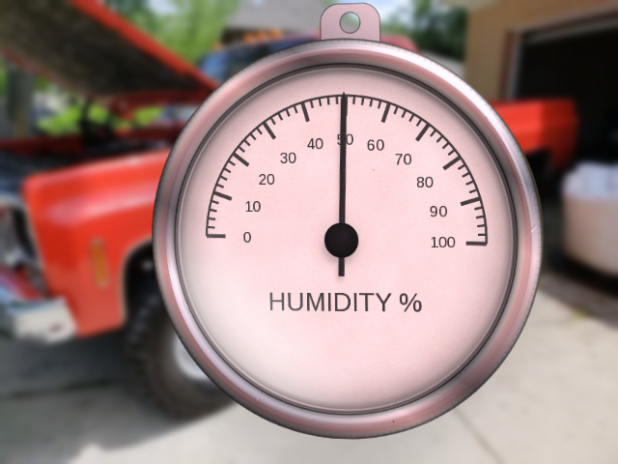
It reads 50,%
